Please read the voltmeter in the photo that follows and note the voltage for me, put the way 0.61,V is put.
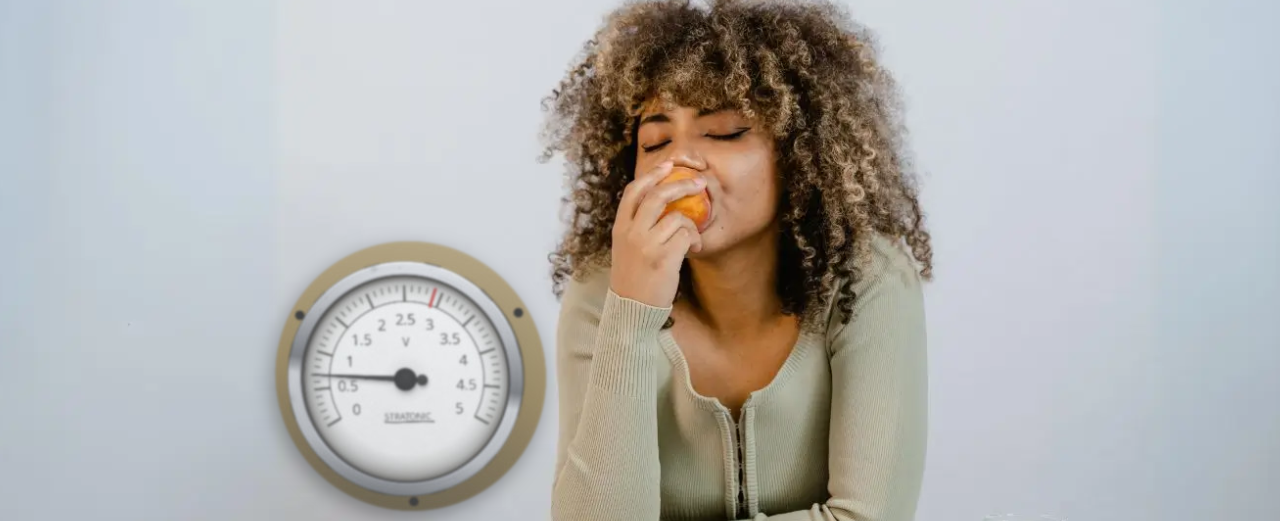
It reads 0.7,V
